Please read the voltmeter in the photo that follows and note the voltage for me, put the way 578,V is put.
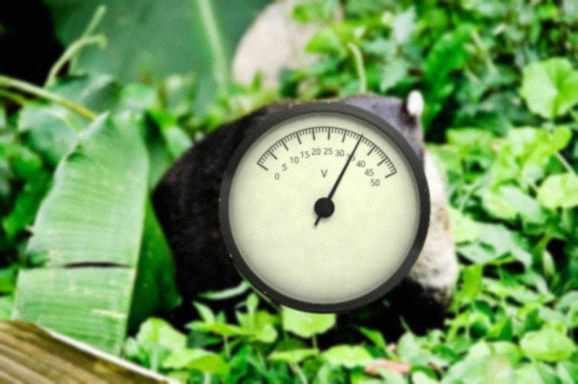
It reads 35,V
